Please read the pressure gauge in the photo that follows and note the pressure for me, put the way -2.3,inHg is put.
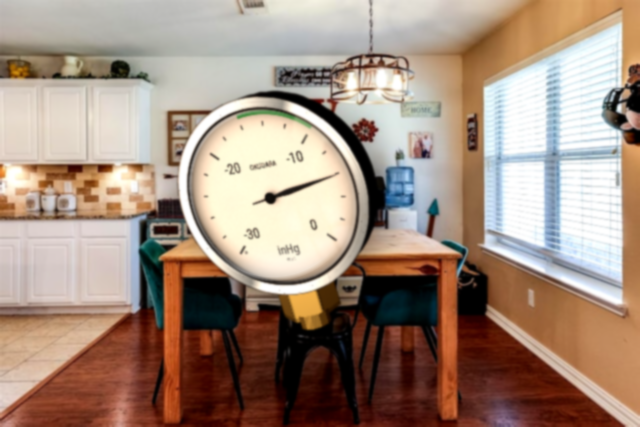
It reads -6,inHg
